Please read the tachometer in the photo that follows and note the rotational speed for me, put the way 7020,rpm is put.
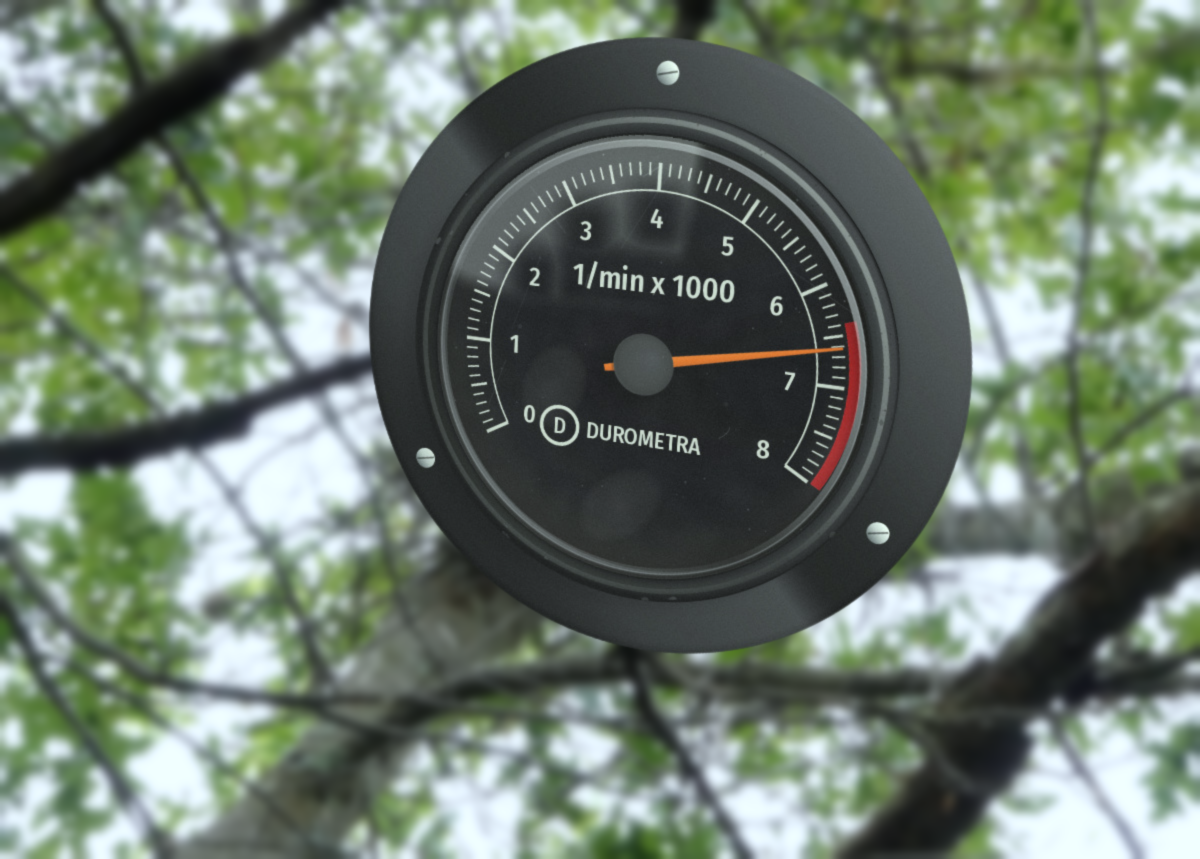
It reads 6600,rpm
